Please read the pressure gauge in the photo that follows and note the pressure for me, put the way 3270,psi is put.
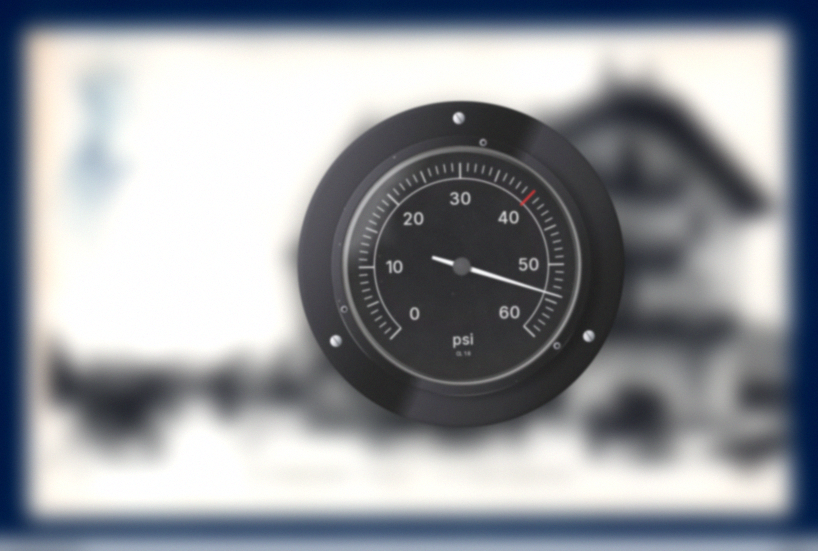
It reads 54,psi
